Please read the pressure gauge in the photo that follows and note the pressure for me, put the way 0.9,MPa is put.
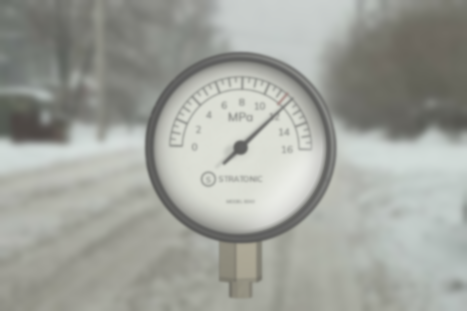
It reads 12,MPa
